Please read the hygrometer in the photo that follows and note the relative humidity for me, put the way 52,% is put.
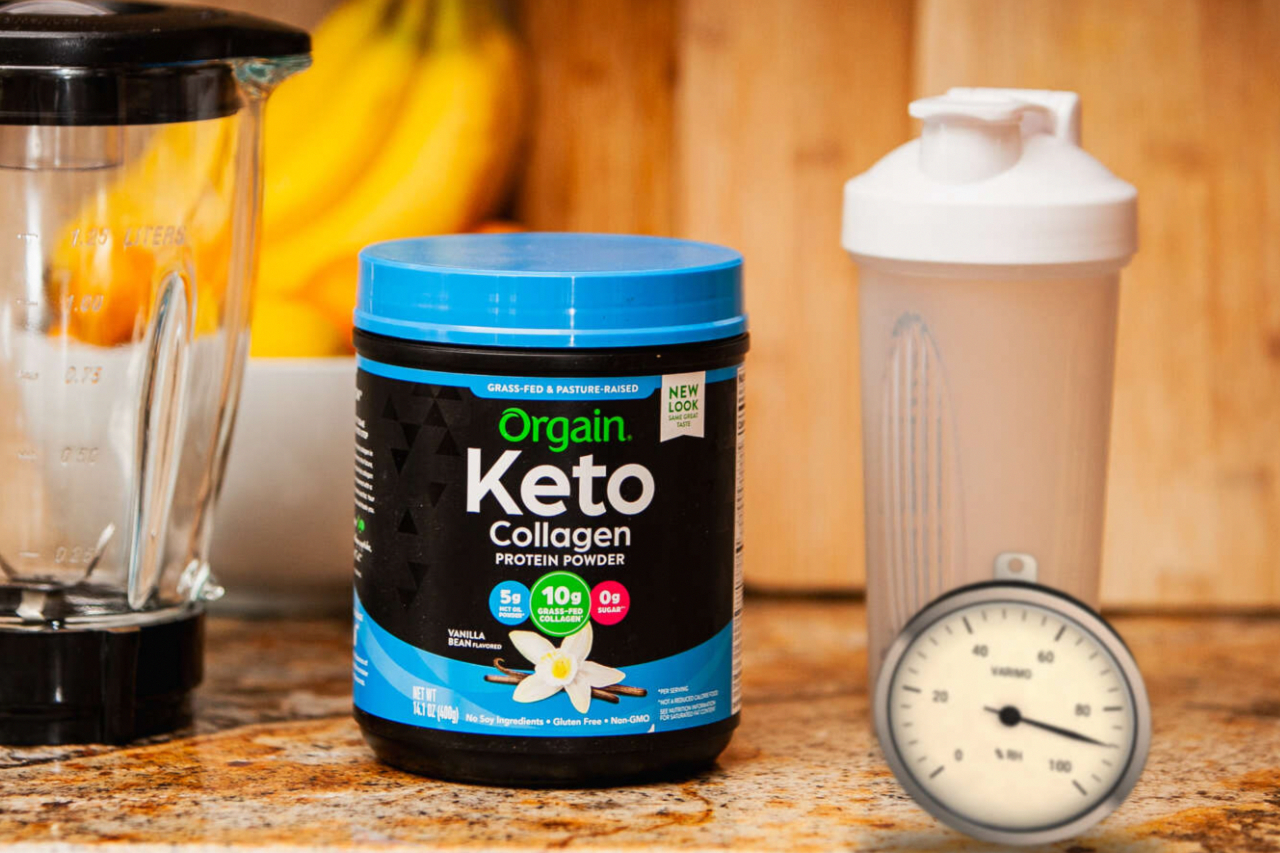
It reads 88,%
